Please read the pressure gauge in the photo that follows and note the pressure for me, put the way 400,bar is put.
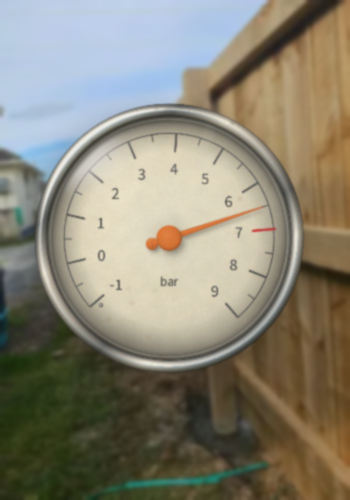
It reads 6.5,bar
